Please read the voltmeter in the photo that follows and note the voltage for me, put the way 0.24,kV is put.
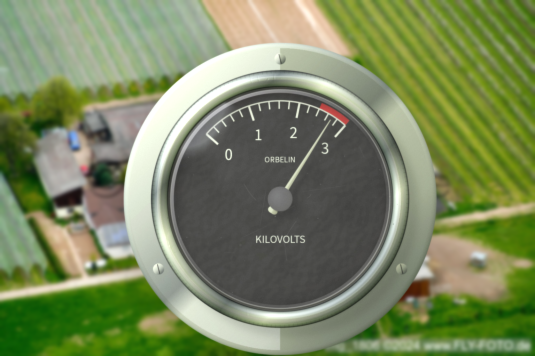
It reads 2.7,kV
